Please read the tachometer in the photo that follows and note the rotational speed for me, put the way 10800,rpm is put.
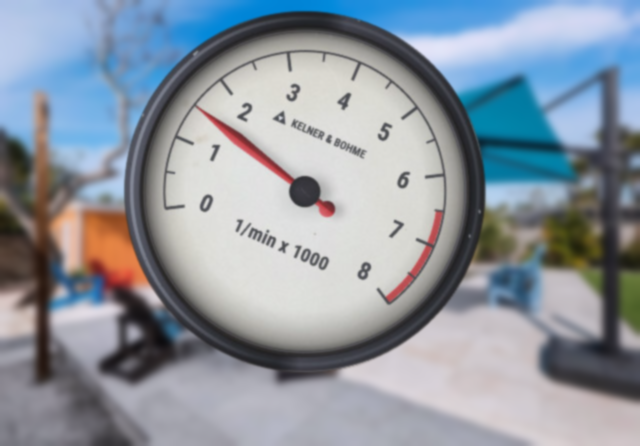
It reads 1500,rpm
